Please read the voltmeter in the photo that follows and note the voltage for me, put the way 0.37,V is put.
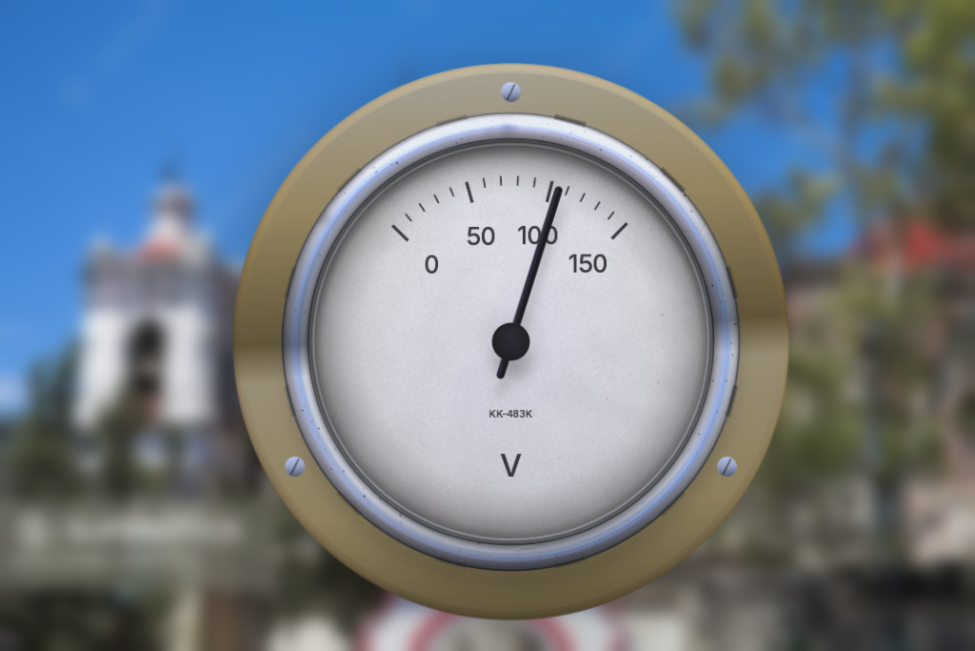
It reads 105,V
